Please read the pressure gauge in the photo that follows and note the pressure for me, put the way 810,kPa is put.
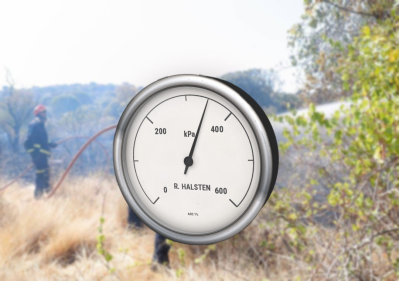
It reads 350,kPa
